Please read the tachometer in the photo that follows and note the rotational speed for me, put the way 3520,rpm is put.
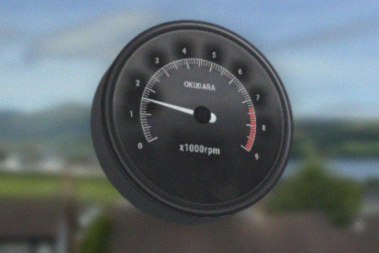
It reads 1500,rpm
